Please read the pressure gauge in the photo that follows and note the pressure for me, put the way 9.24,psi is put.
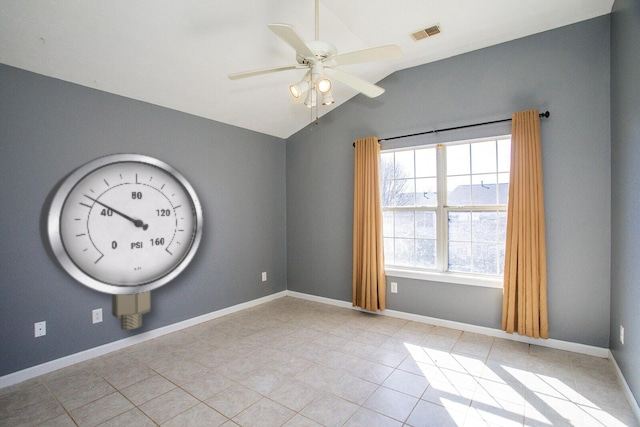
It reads 45,psi
